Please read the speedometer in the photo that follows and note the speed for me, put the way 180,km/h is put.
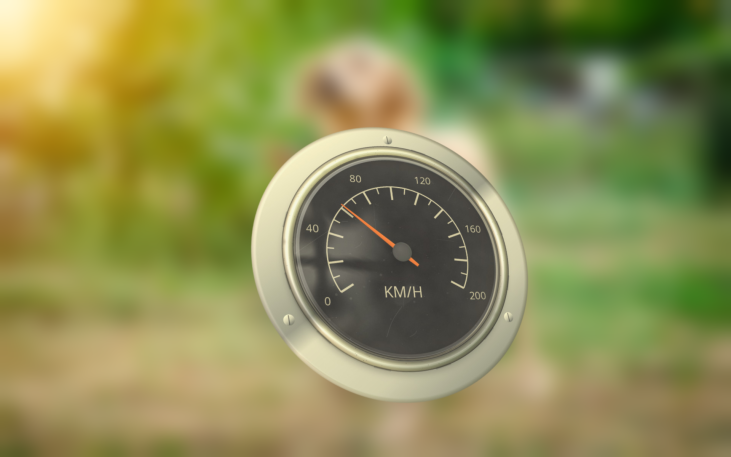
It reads 60,km/h
